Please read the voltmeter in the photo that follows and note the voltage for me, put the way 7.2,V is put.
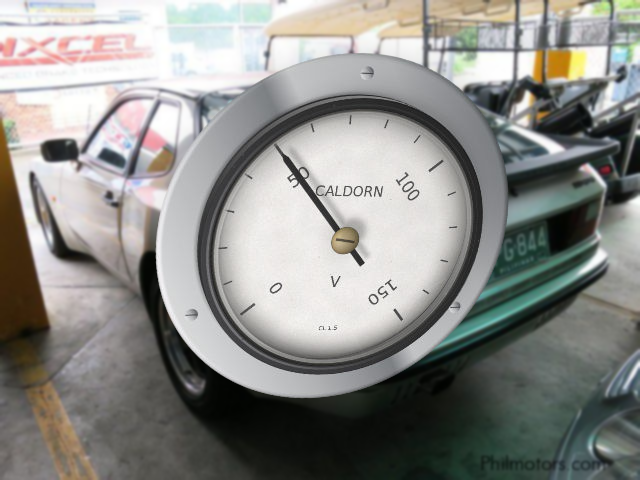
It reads 50,V
